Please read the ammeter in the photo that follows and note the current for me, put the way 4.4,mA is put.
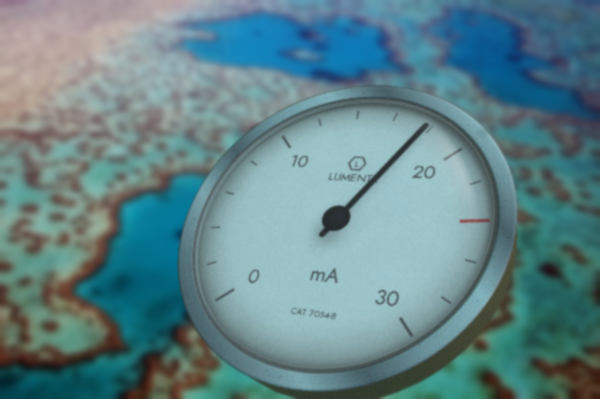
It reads 18,mA
